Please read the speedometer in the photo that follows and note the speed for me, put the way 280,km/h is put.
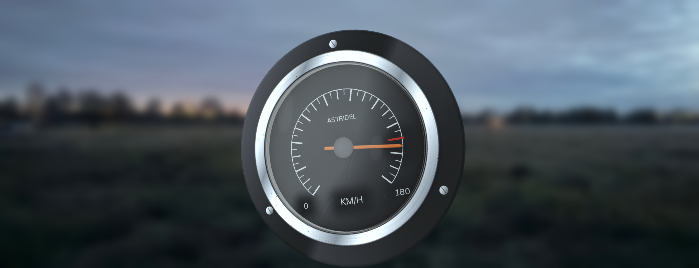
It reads 155,km/h
